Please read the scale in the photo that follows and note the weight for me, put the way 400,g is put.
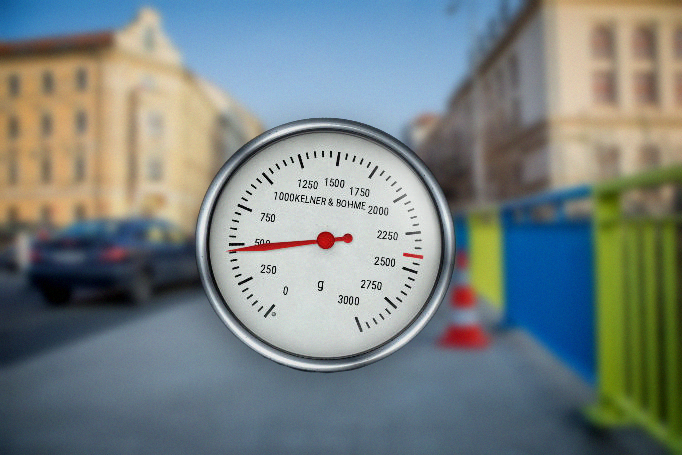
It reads 450,g
